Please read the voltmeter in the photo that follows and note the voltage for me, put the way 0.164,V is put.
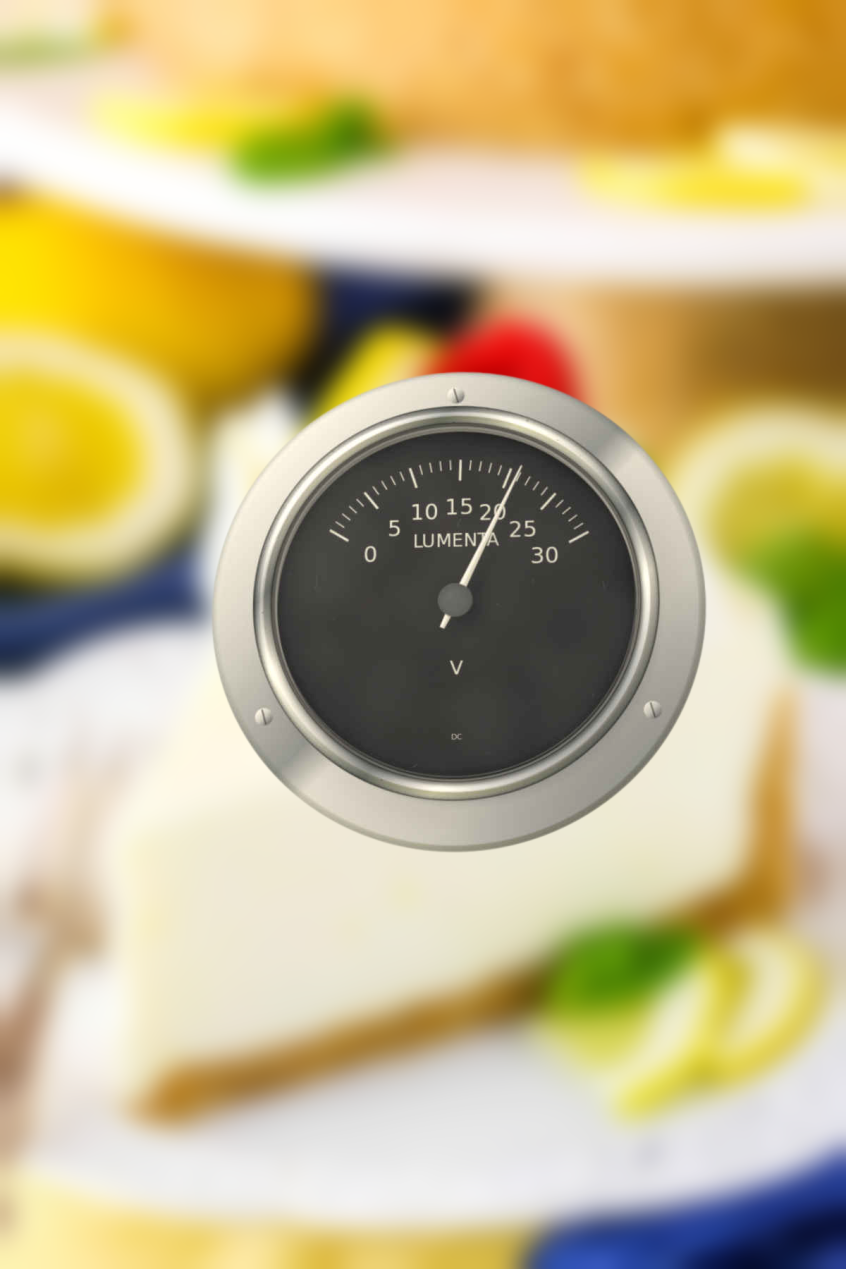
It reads 21,V
